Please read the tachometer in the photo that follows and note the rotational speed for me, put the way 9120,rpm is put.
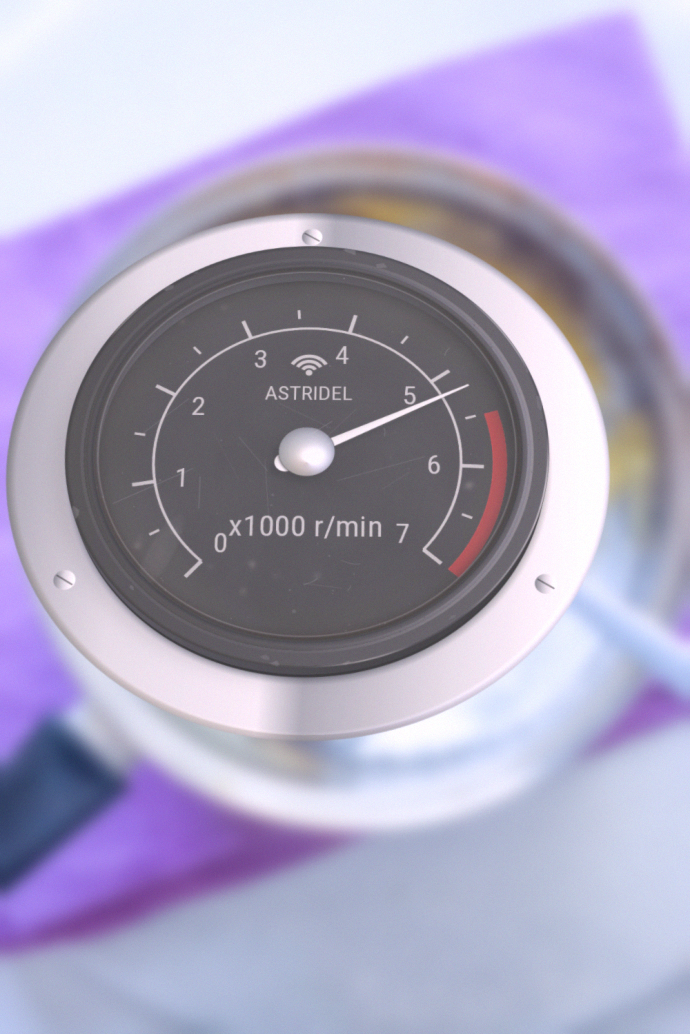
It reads 5250,rpm
